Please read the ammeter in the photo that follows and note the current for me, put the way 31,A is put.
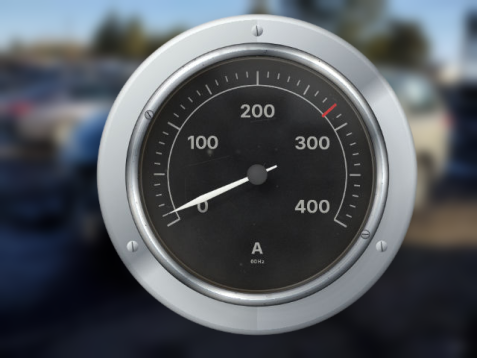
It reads 10,A
